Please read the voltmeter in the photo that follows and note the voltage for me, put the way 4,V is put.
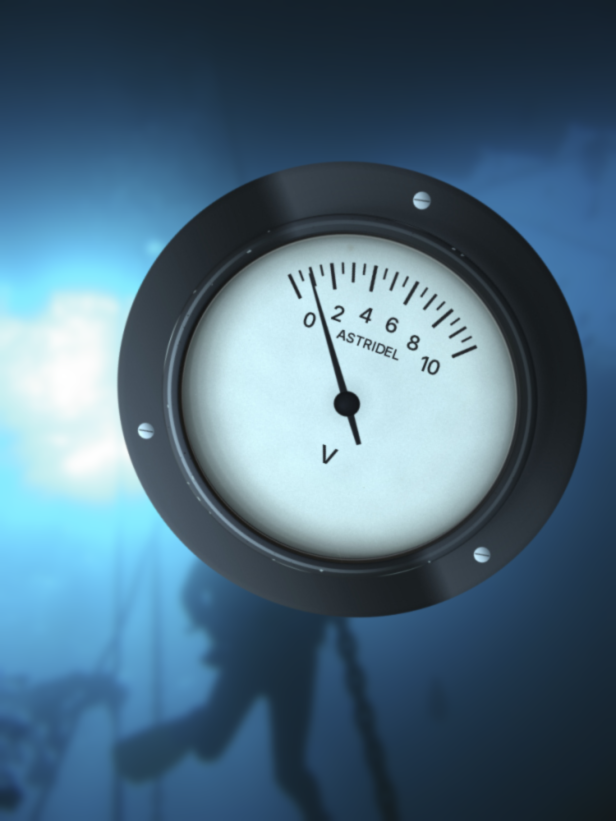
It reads 1,V
